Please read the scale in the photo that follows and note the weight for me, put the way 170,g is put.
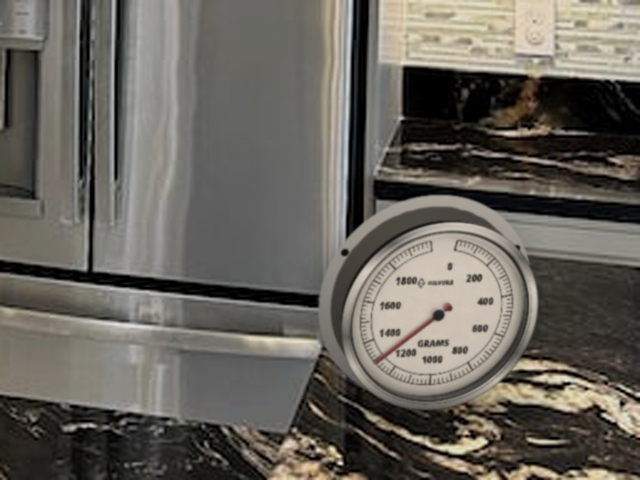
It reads 1300,g
